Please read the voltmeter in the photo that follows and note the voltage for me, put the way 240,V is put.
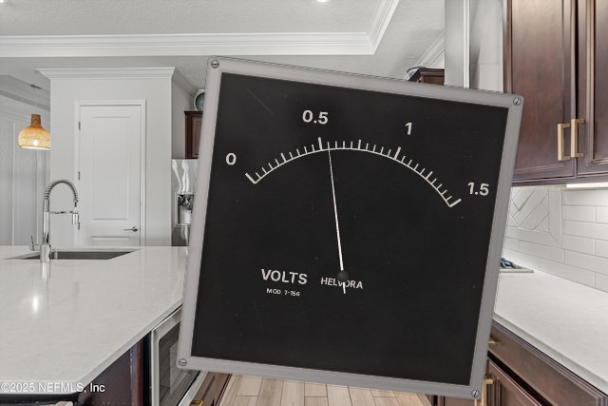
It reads 0.55,V
